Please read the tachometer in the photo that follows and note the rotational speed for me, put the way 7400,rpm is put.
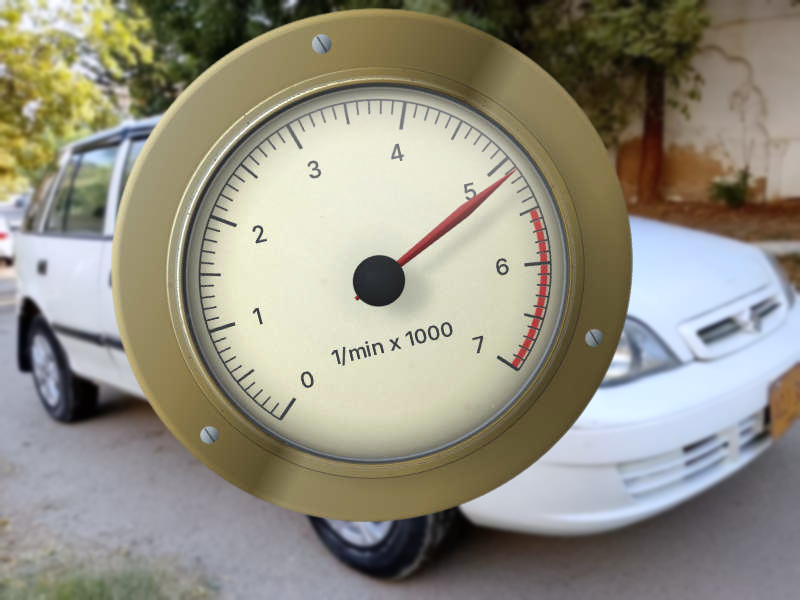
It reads 5100,rpm
